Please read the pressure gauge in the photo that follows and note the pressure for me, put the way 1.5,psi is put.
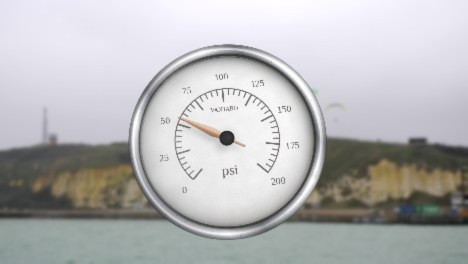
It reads 55,psi
